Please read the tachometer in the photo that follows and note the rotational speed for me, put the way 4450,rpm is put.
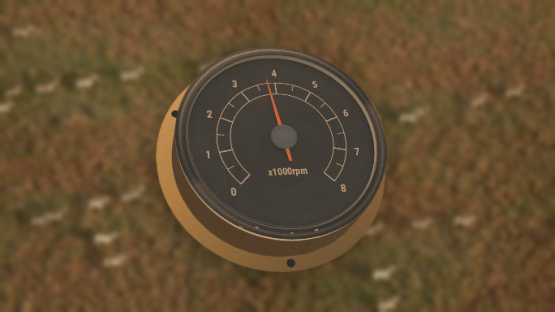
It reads 3750,rpm
